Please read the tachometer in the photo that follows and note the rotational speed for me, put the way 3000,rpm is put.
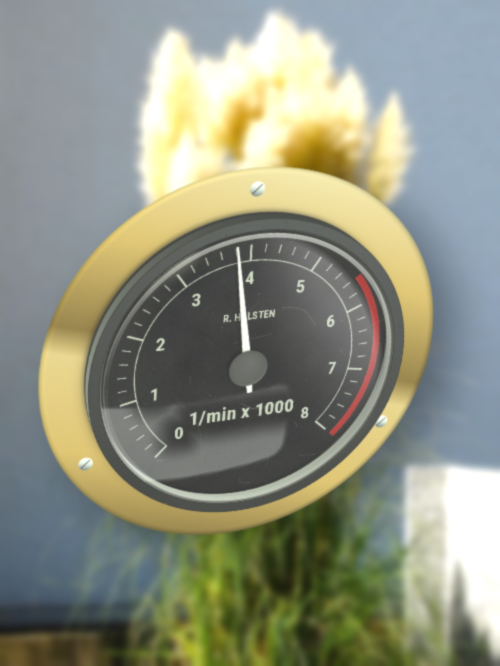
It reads 3800,rpm
